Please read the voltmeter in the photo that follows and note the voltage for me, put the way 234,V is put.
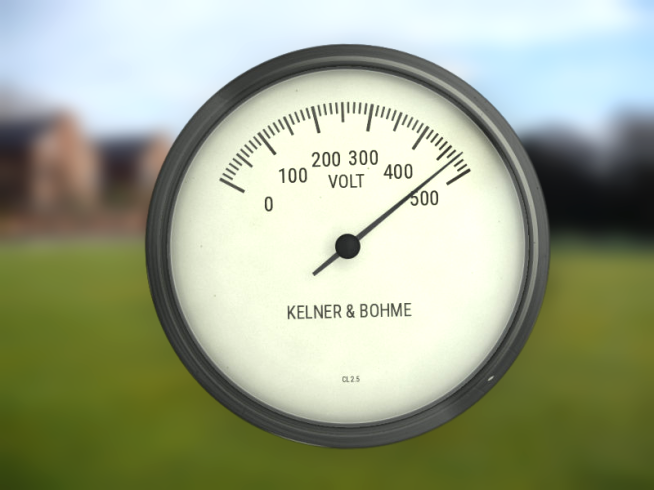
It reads 470,V
